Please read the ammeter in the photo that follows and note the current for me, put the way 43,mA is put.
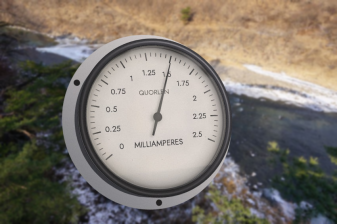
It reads 1.5,mA
